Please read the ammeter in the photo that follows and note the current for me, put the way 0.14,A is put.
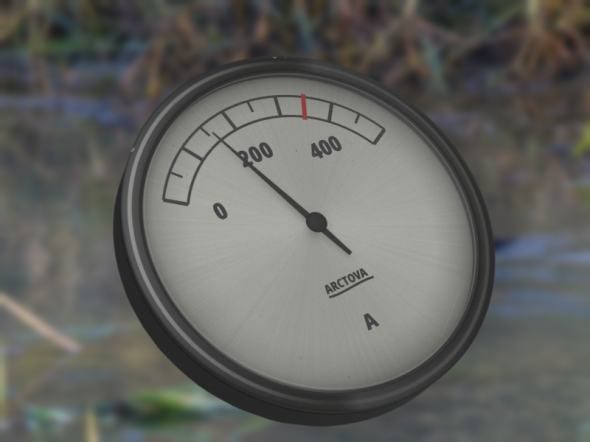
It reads 150,A
